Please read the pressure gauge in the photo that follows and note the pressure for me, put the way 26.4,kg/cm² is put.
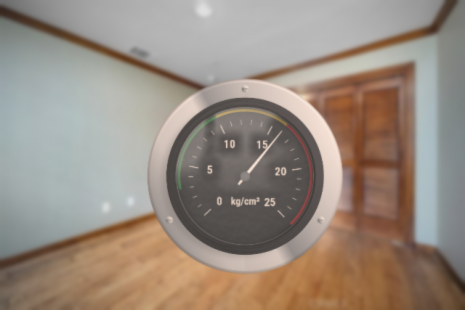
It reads 16,kg/cm²
